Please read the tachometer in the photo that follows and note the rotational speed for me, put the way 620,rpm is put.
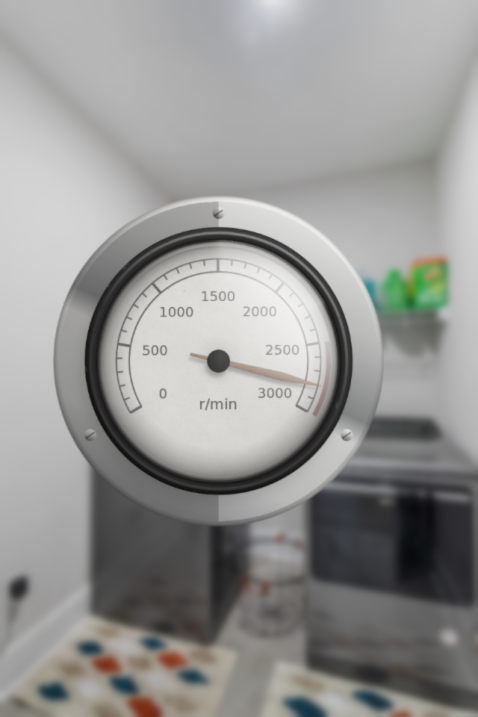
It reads 2800,rpm
